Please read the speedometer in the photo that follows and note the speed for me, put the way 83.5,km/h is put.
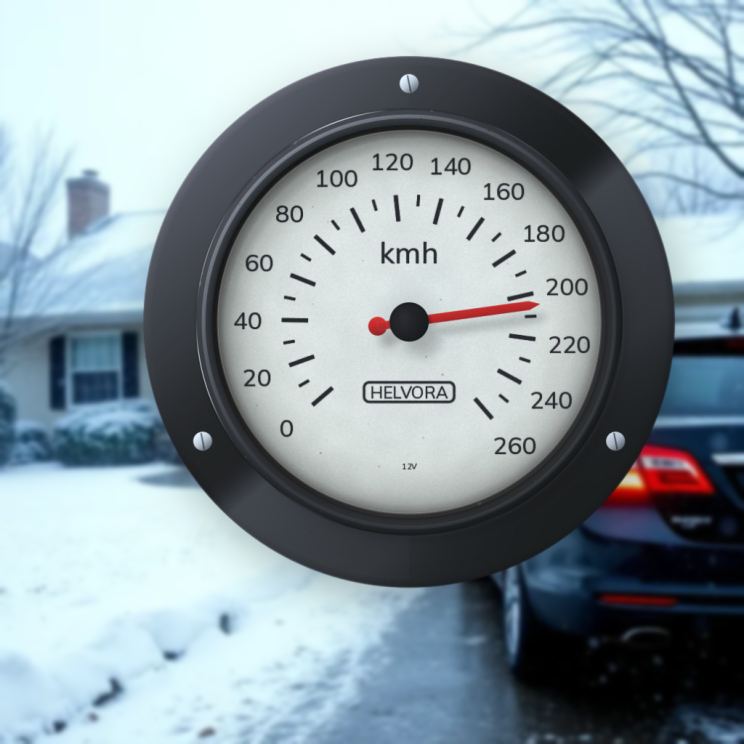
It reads 205,km/h
